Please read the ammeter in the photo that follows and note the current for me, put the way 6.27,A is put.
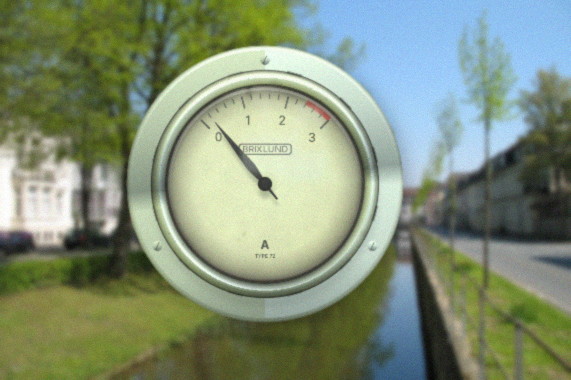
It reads 0.2,A
